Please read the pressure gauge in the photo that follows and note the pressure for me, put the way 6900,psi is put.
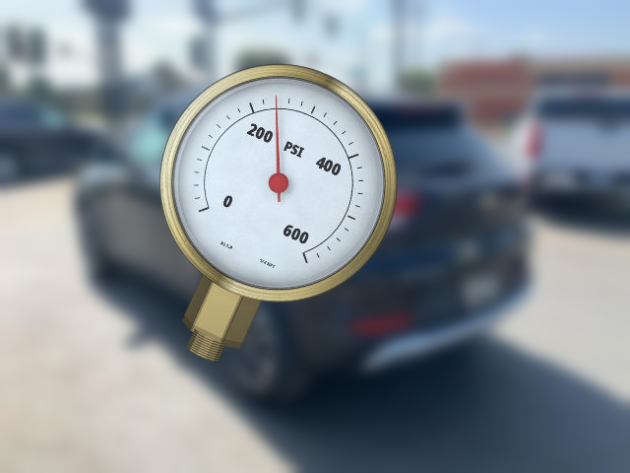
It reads 240,psi
